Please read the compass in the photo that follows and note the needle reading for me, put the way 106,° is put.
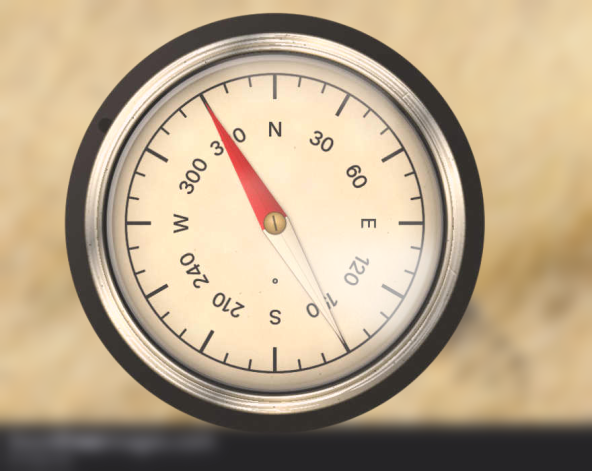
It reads 330,°
